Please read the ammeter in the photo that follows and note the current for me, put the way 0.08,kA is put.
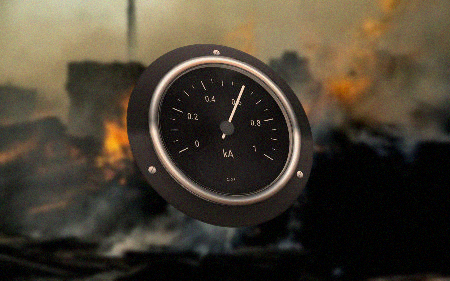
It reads 0.6,kA
